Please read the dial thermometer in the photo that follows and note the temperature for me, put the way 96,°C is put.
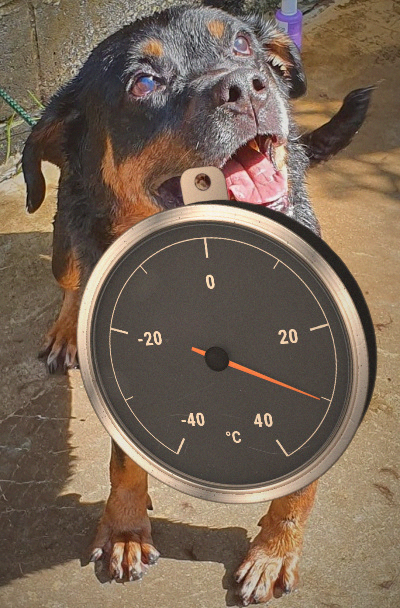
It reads 30,°C
